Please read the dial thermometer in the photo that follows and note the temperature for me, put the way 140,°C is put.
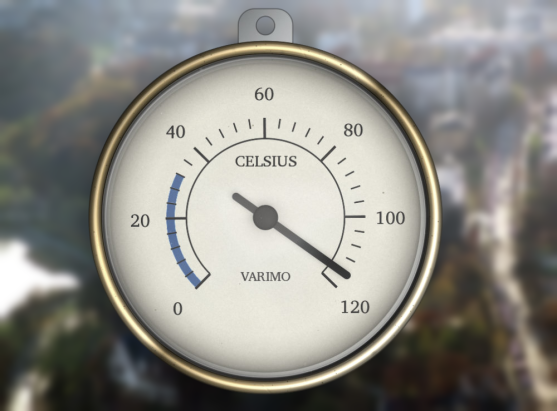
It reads 116,°C
